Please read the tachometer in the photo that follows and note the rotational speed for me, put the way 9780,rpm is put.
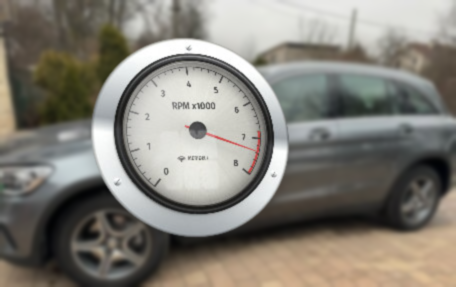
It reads 7400,rpm
